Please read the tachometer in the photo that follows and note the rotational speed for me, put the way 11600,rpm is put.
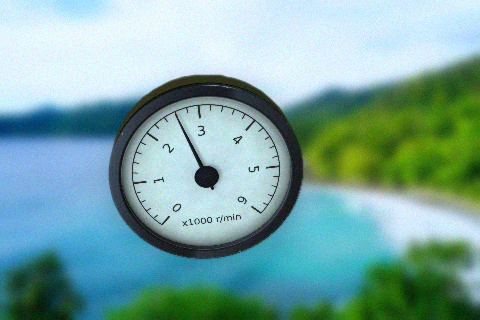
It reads 2600,rpm
